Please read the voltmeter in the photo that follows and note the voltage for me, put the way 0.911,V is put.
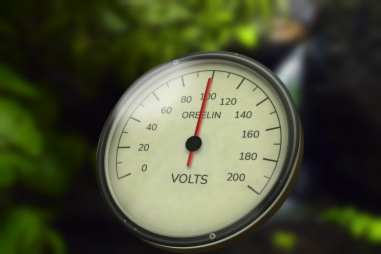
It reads 100,V
